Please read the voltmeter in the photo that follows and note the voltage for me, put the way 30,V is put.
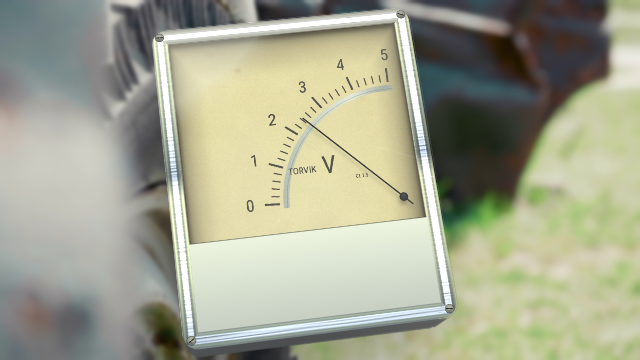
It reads 2.4,V
